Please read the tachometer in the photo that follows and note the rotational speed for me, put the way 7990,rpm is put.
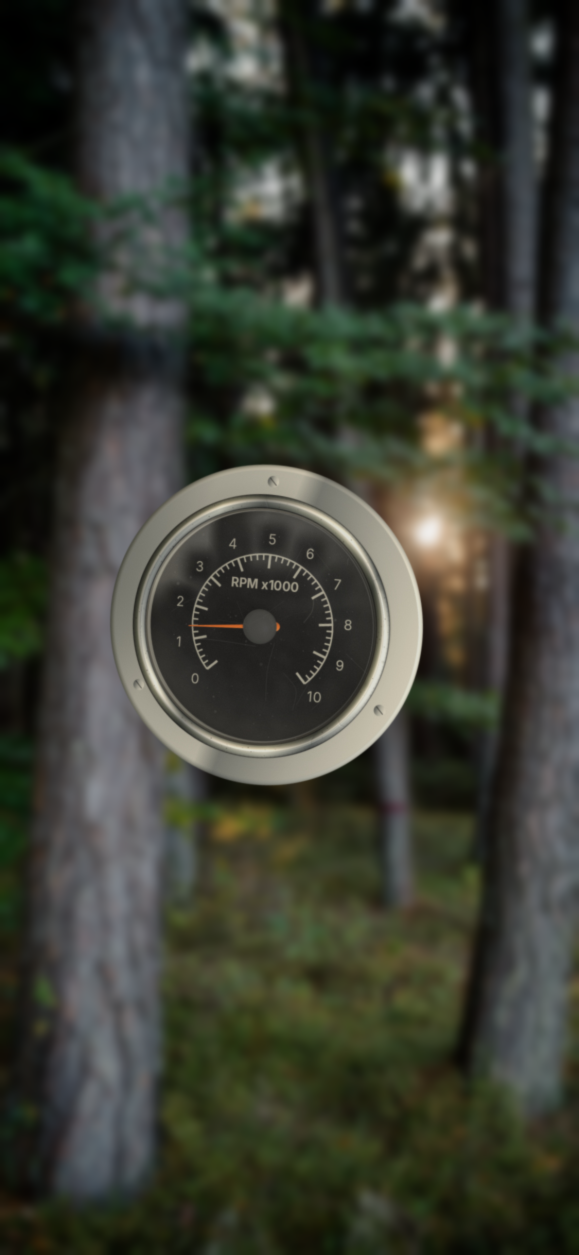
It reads 1400,rpm
